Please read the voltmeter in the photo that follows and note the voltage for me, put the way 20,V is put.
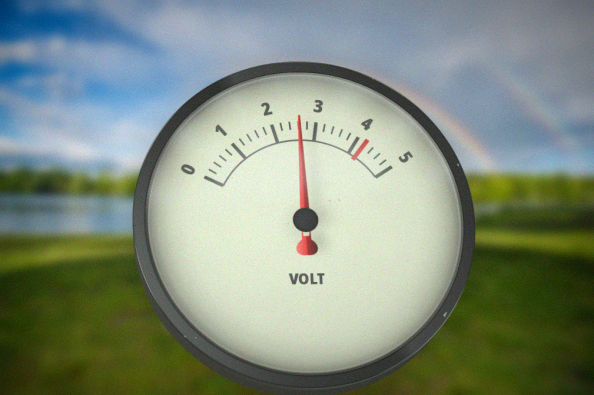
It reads 2.6,V
